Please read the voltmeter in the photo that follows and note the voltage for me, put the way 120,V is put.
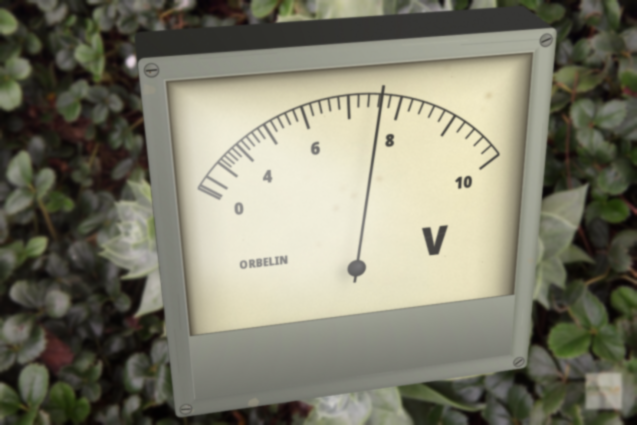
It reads 7.6,V
